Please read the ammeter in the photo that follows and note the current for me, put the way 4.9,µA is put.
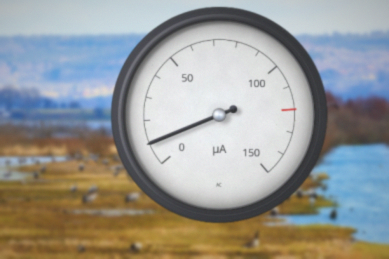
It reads 10,µA
